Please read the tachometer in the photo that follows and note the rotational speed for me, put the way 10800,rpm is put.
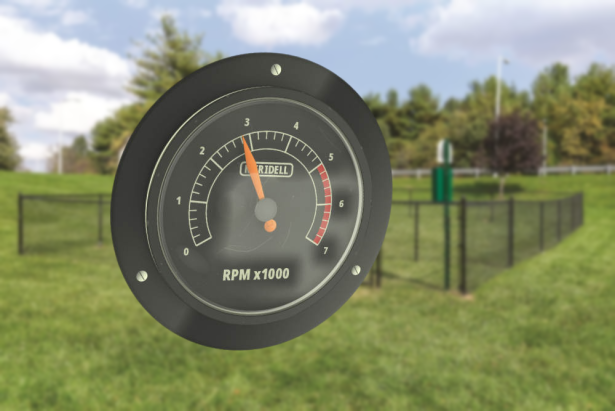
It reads 2800,rpm
